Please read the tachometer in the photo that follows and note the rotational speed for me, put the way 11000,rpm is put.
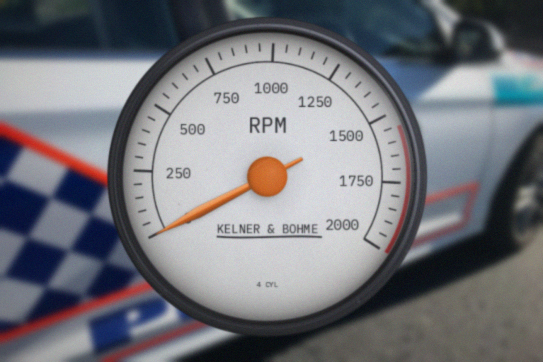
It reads 0,rpm
